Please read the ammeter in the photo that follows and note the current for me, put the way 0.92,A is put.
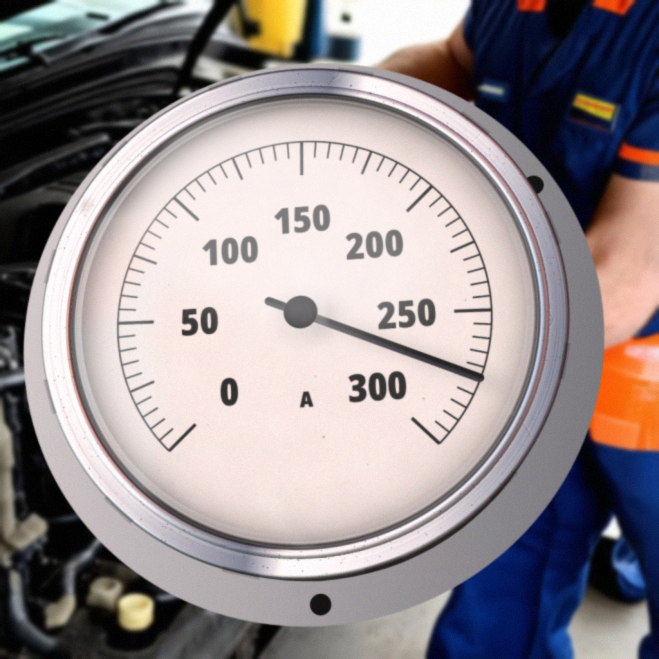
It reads 275,A
